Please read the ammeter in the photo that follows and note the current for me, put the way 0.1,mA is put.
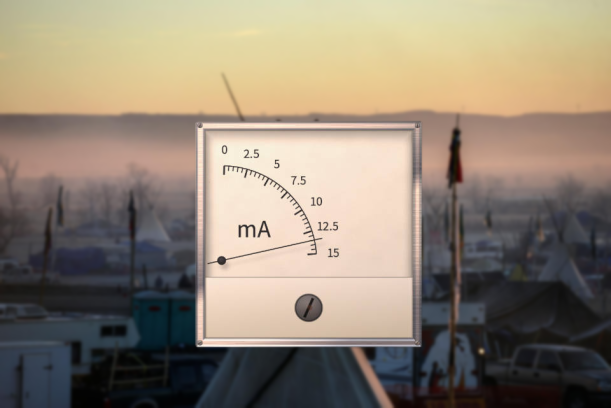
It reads 13.5,mA
